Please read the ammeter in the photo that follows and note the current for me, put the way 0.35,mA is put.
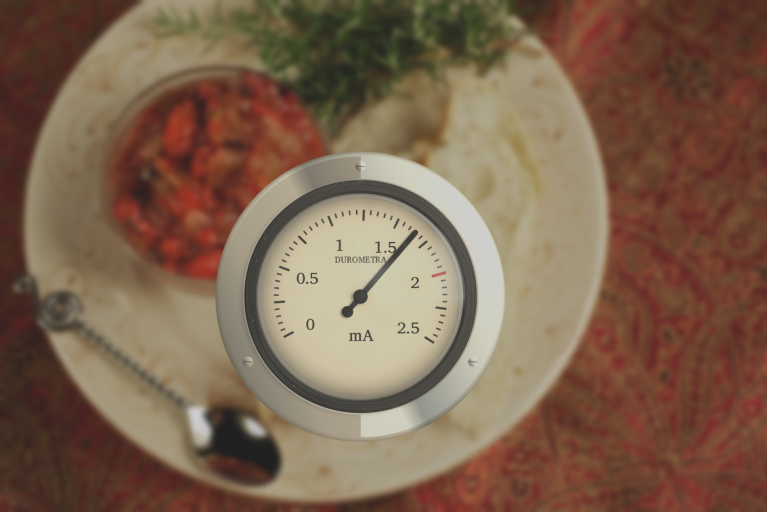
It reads 1.65,mA
